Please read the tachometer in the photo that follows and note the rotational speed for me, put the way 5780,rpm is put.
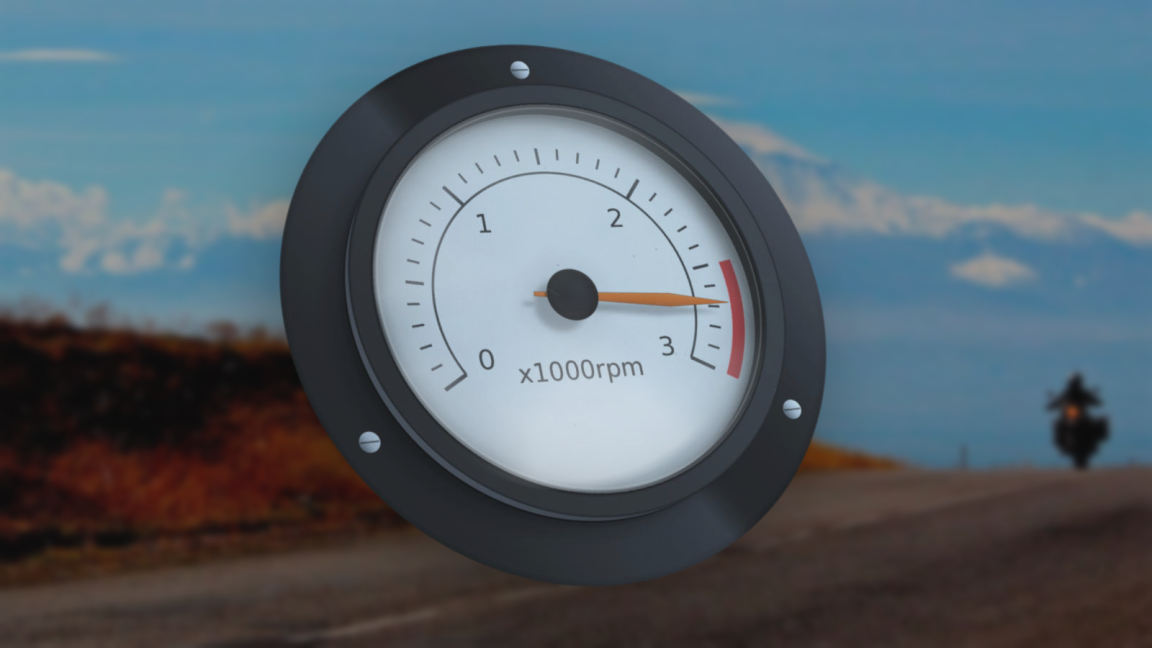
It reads 2700,rpm
